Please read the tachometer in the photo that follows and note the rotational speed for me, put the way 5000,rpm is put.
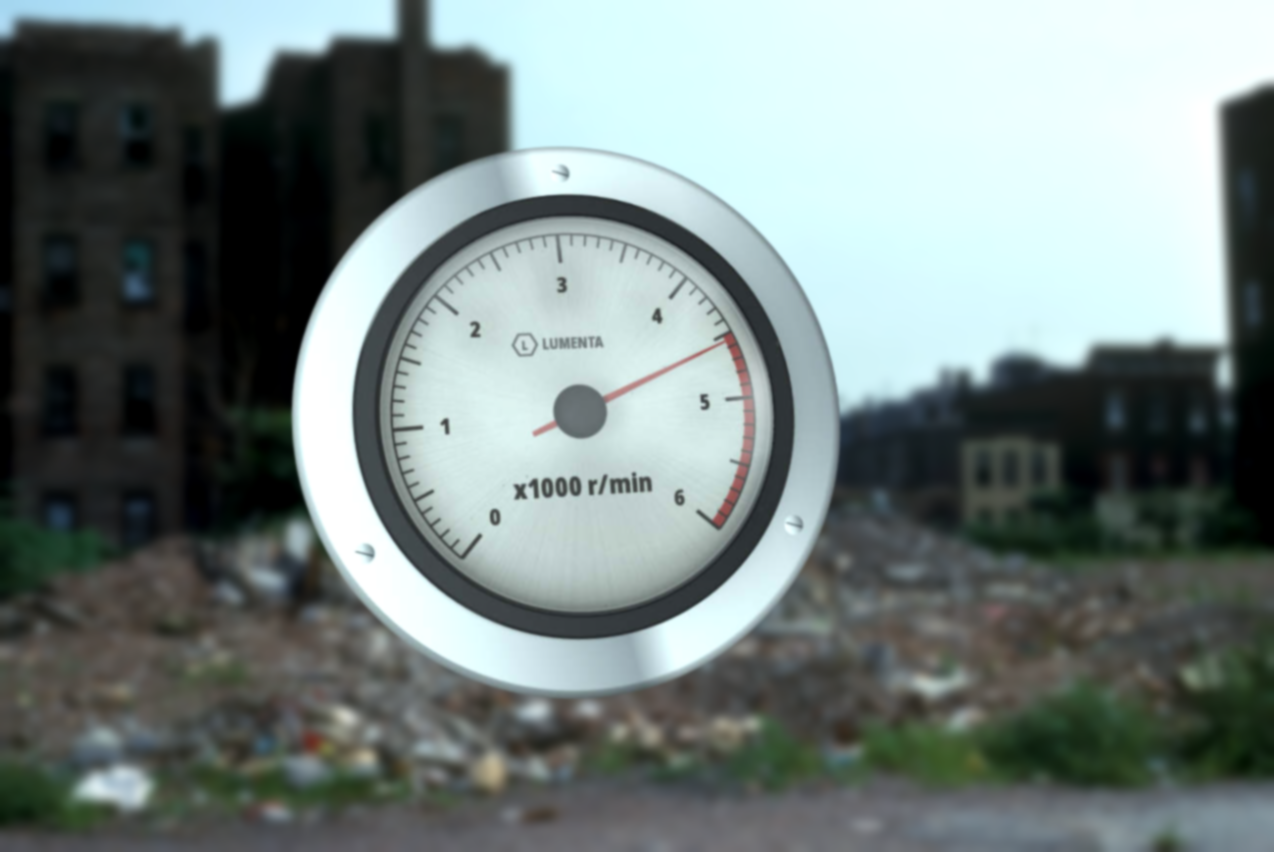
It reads 4550,rpm
